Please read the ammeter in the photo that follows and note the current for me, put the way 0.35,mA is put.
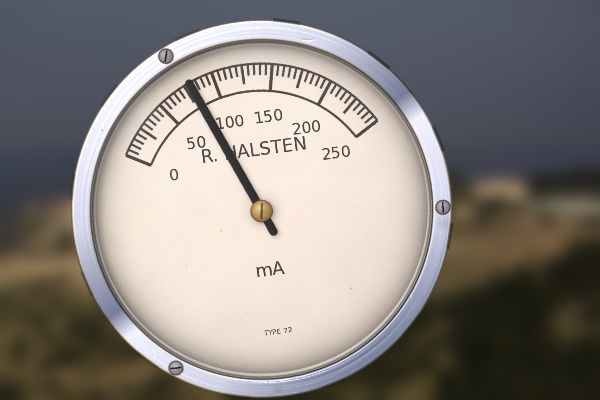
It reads 80,mA
